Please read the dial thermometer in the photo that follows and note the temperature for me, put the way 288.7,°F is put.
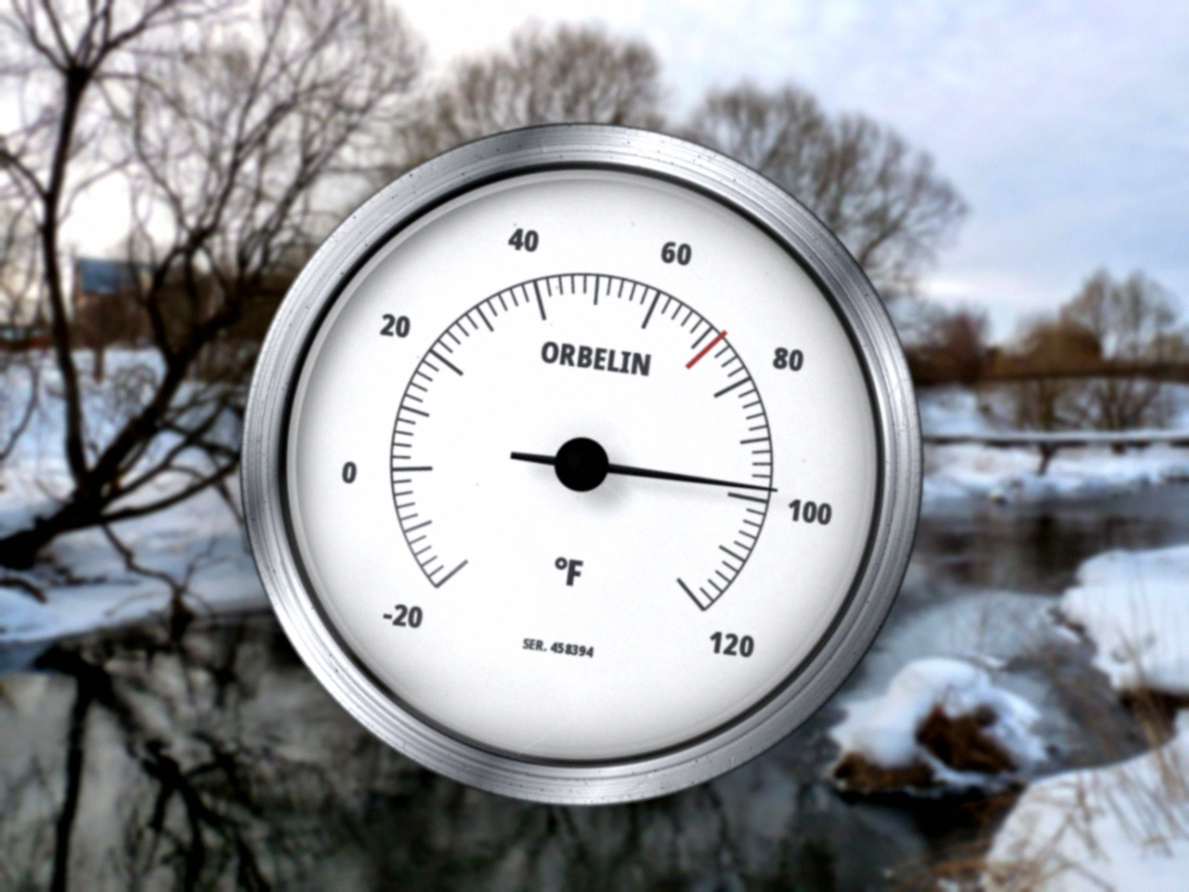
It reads 98,°F
